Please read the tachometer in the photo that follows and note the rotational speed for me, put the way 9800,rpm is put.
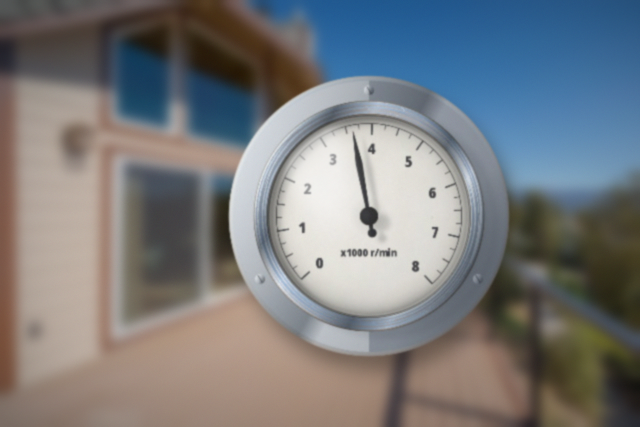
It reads 3625,rpm
